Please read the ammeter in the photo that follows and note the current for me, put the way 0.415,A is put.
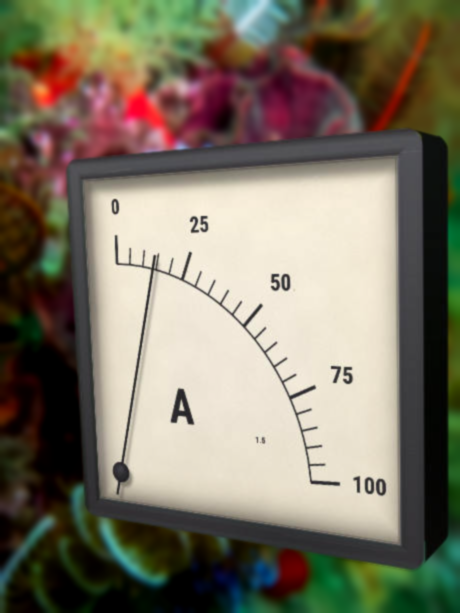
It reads 15,A
